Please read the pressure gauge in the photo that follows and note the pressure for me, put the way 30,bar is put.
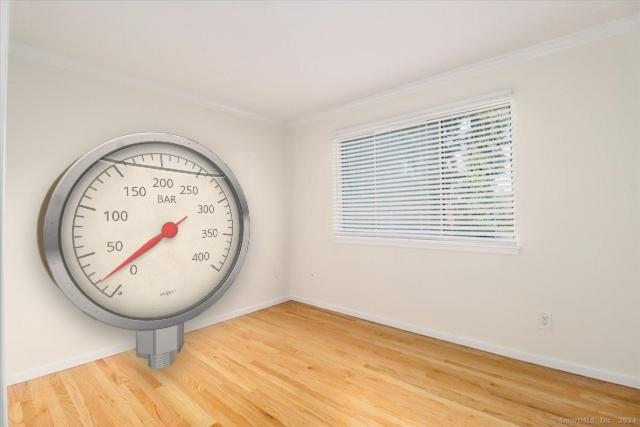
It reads 20,bar
